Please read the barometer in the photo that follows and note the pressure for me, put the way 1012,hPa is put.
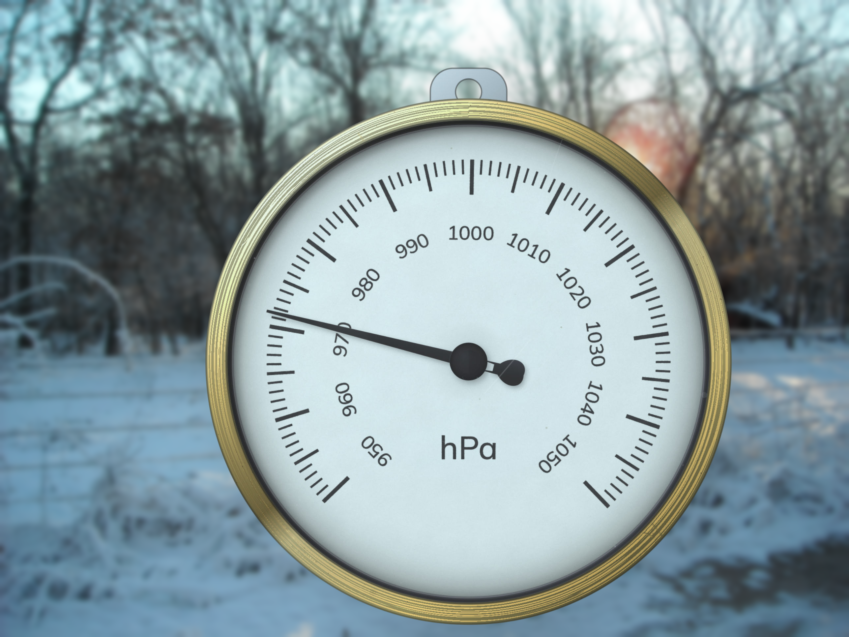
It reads 971.5,hPa
